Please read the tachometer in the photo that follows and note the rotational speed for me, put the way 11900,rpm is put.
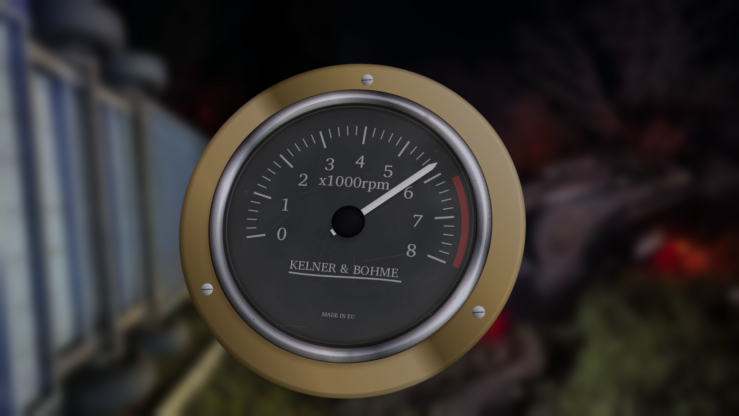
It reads 5800,rpm
